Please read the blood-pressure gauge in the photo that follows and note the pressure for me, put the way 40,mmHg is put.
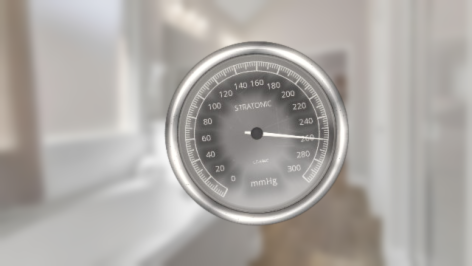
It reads 260,mmHg
